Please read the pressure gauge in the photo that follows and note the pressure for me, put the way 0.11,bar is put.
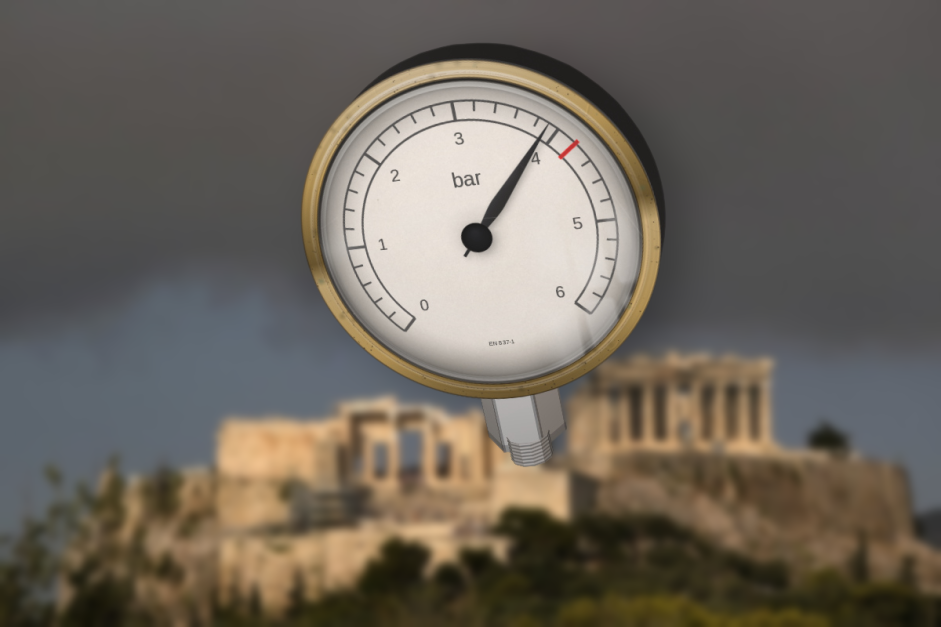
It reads 3.9,bar
